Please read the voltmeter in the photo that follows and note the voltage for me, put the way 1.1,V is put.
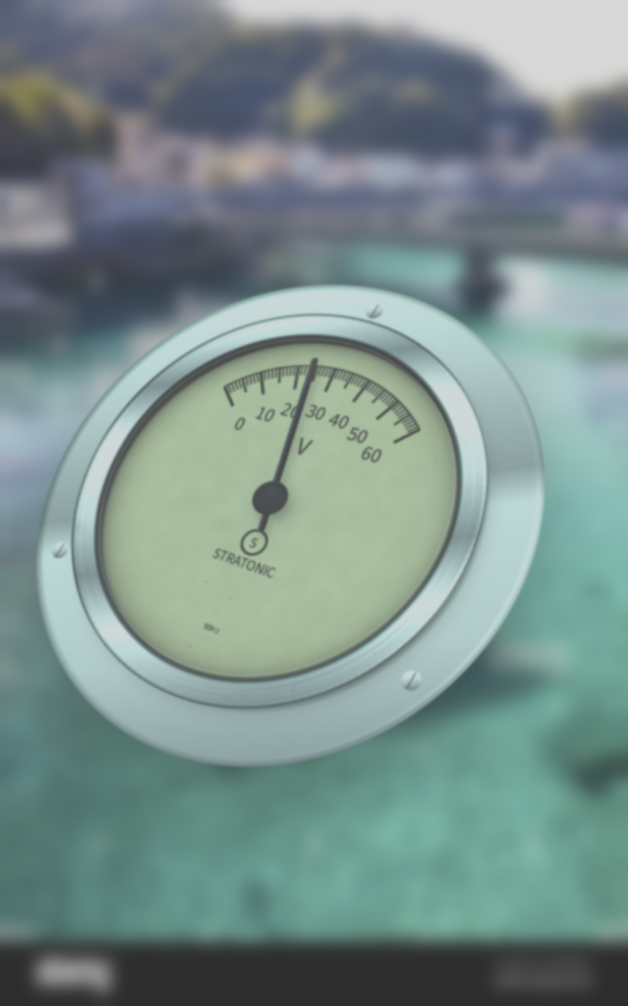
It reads 25,V
